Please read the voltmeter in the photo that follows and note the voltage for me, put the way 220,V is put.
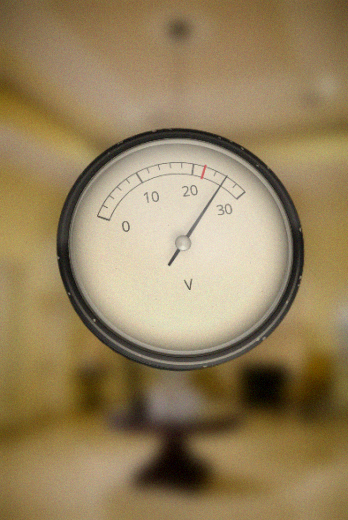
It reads 26,V
